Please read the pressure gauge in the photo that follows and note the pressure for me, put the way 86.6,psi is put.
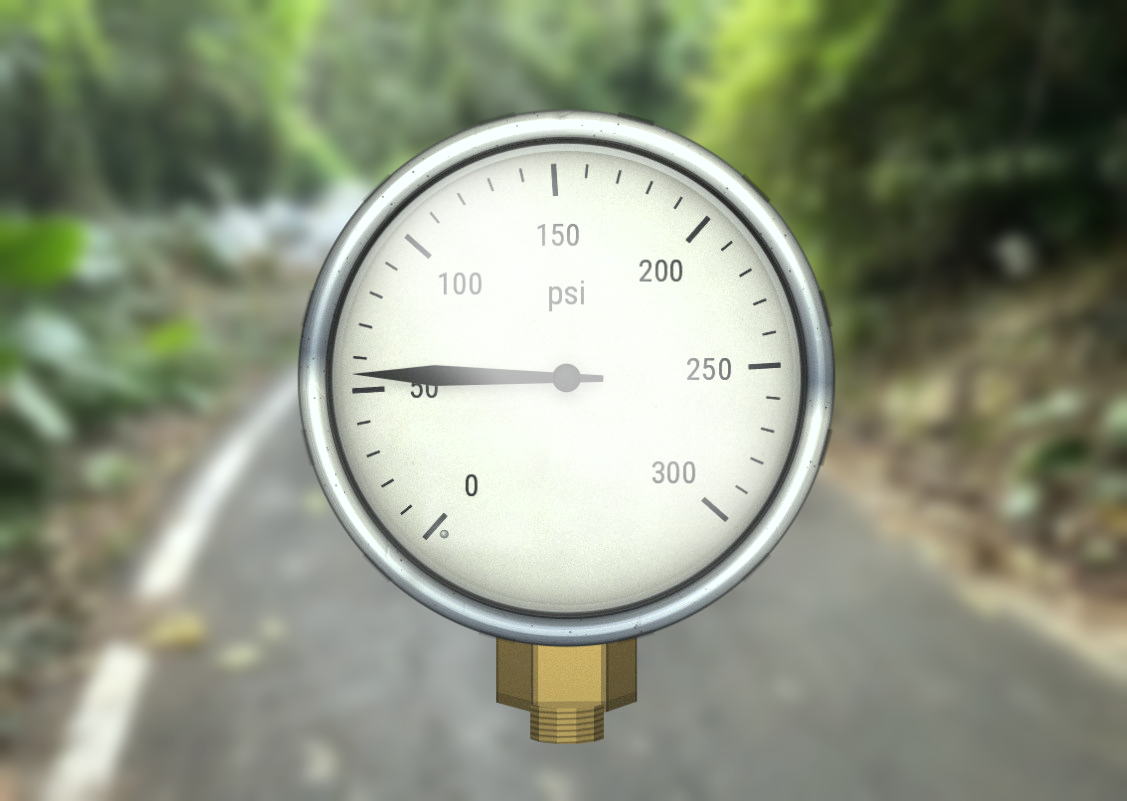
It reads 55,psi
